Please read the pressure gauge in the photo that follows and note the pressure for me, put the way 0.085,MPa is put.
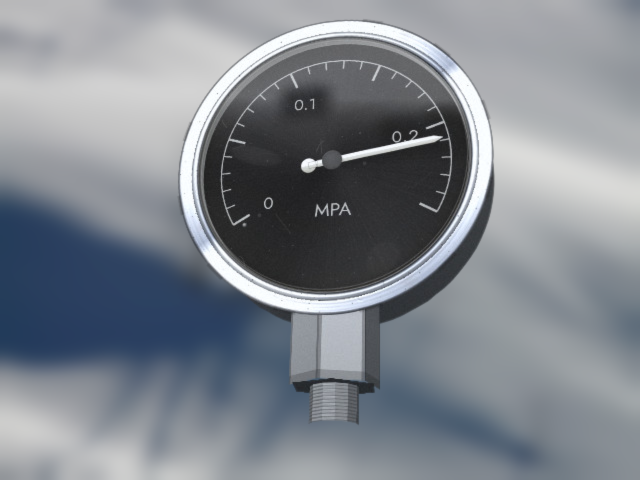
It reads 0.21,MPa
